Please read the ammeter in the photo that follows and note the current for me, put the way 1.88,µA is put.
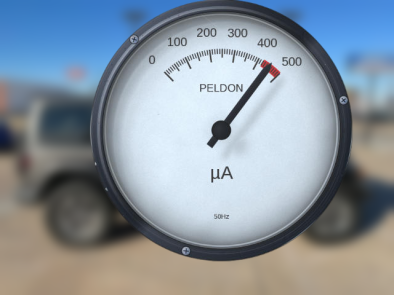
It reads 450,µA
